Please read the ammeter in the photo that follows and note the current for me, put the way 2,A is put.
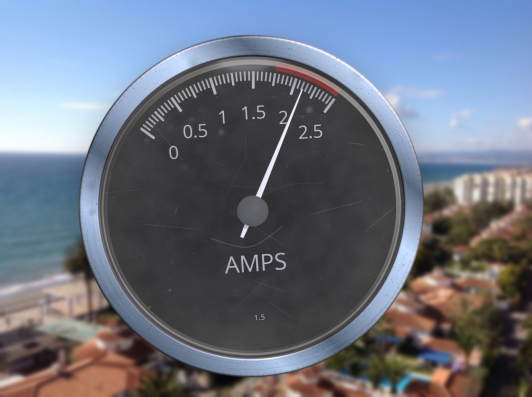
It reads 2.1,A
